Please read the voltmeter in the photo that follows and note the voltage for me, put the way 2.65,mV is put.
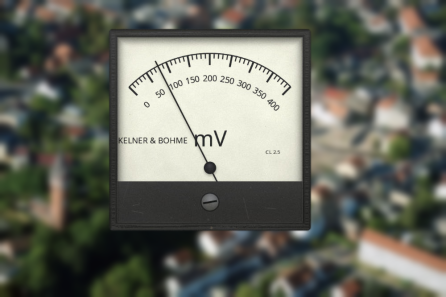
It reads 80,mV
